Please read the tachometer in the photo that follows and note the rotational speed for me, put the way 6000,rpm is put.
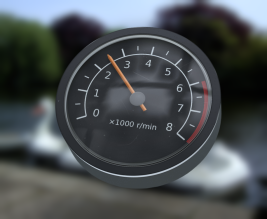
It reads 2500,rpm
